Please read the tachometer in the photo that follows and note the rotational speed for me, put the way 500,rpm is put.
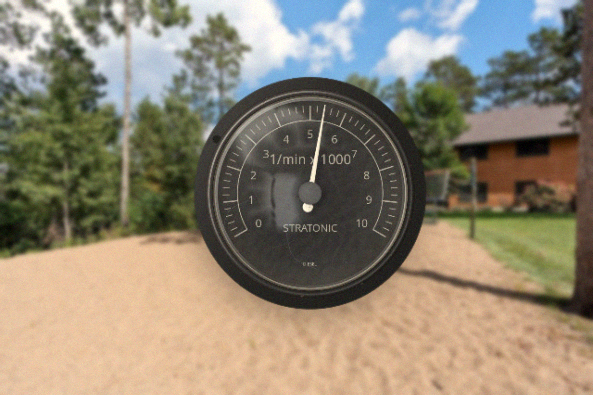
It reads 5400,rpm
